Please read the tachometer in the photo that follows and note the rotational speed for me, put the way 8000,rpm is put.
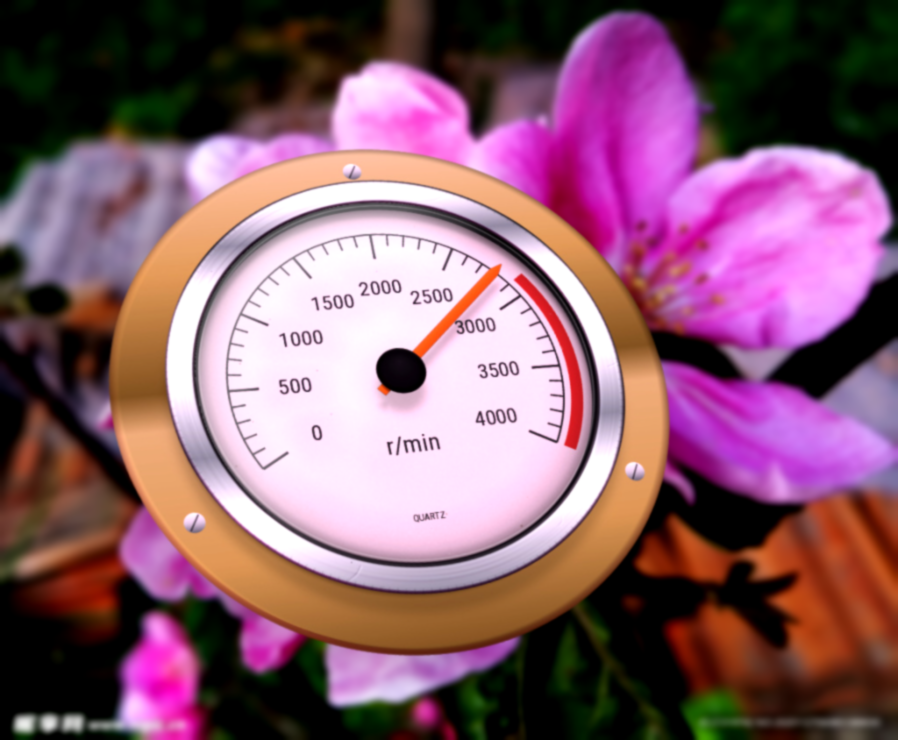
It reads 2800,rpm
